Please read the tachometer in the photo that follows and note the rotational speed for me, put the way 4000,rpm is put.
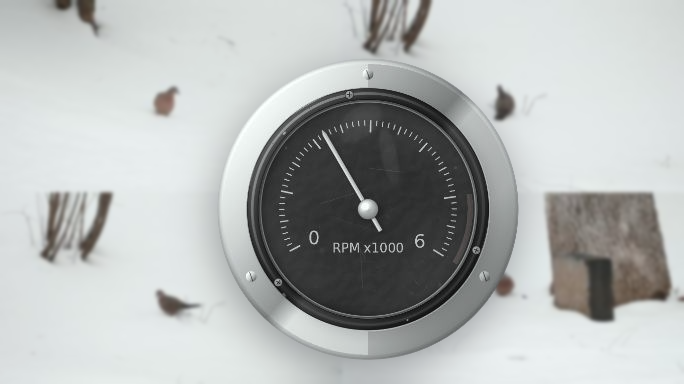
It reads 2200,rpm
